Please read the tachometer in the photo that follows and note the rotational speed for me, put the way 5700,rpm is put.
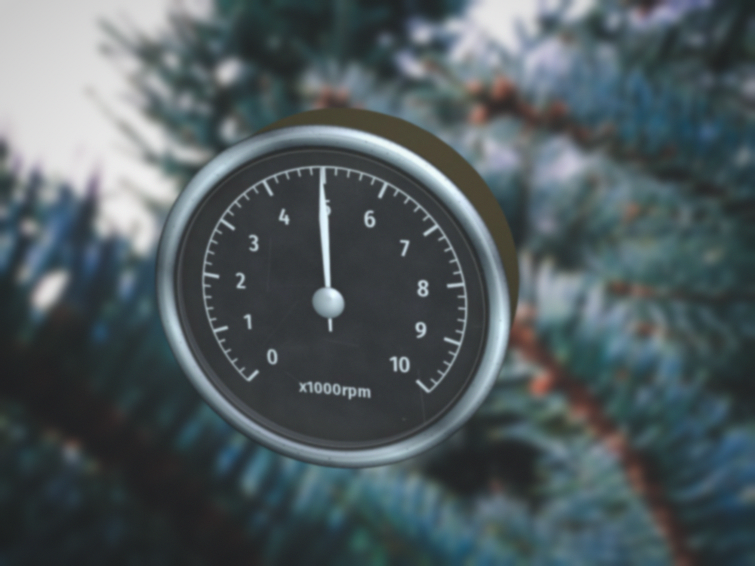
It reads 5000,rpm
